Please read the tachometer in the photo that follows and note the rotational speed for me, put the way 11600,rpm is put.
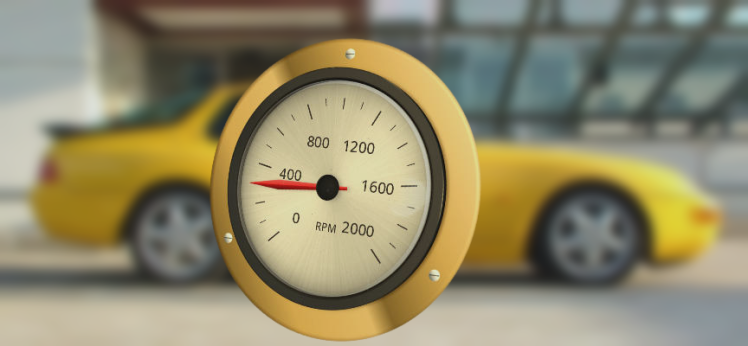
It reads 300,rpm
